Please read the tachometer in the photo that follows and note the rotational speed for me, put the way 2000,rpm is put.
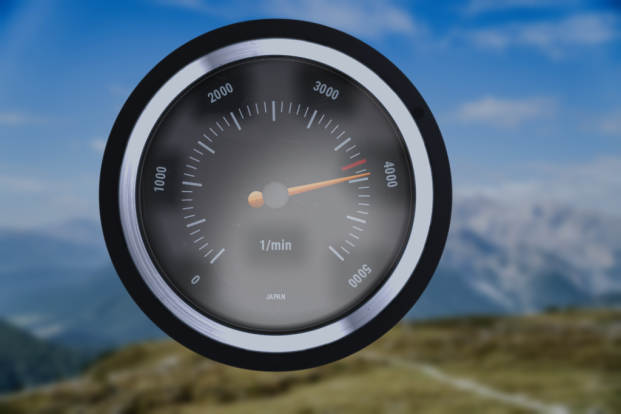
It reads 3950,rpm
